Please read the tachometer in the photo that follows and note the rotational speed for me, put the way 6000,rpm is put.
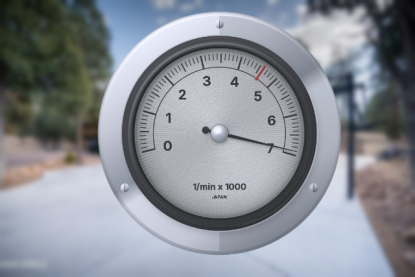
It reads 6900,rpm
